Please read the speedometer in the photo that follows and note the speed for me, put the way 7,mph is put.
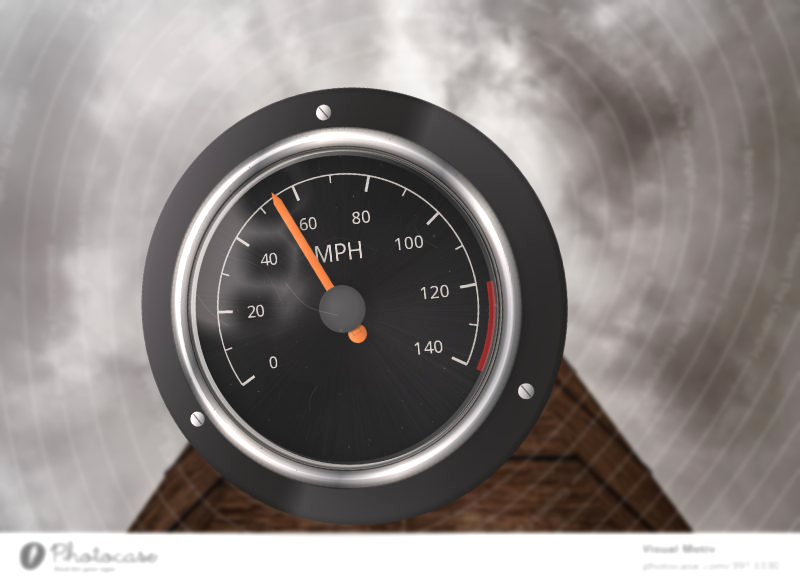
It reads 55,mph
